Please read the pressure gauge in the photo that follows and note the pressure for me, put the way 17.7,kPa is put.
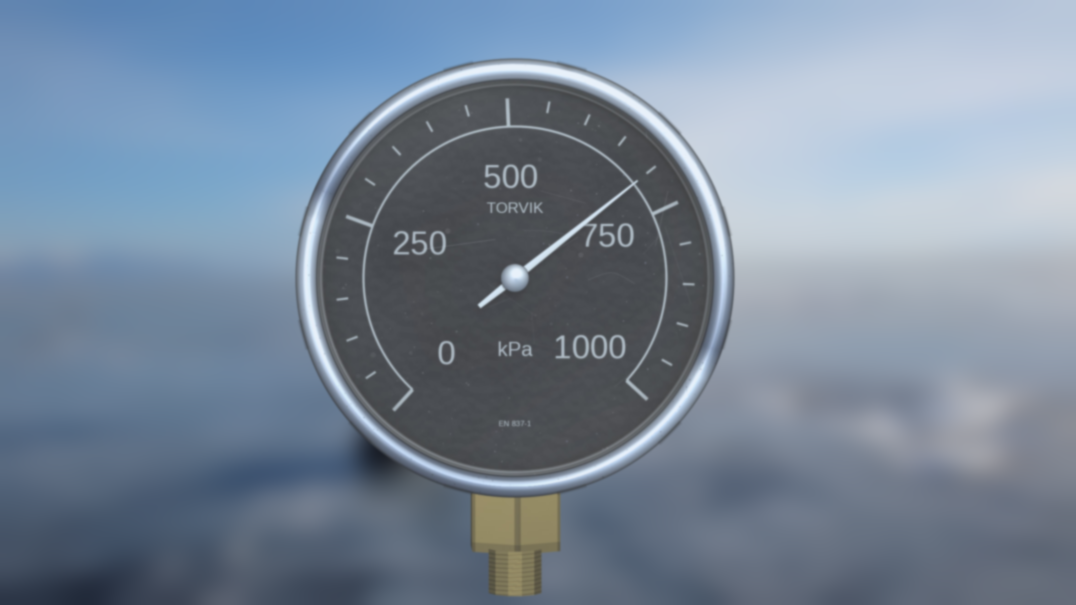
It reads 700,kPa
